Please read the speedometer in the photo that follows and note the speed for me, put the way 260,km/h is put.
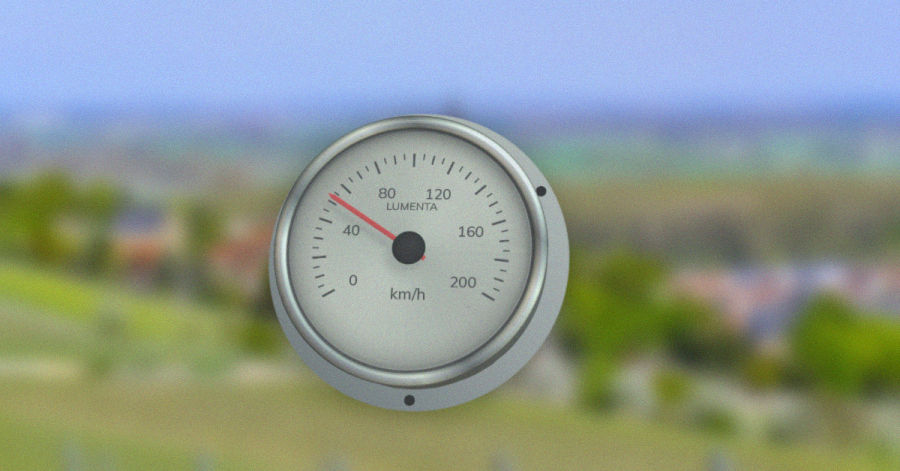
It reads 52.5,km/h
